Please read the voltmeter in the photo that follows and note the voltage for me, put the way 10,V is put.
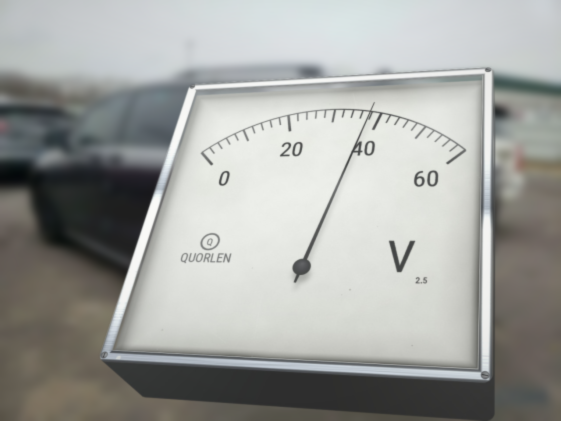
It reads 38,V
